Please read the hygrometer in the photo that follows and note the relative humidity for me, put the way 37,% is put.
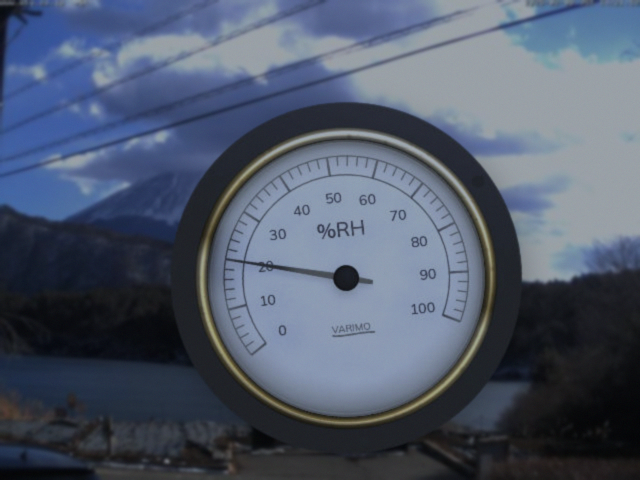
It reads 20,%
